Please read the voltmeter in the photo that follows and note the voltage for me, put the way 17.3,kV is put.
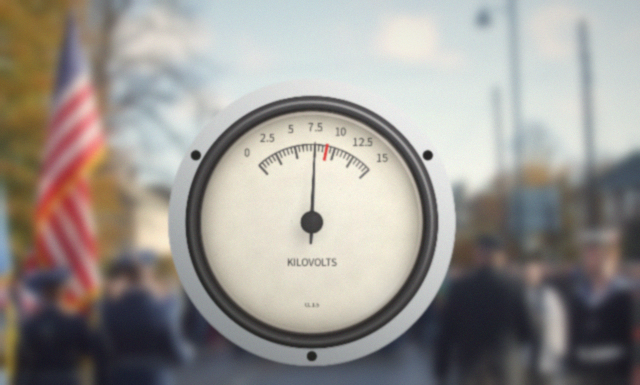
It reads 7.5,kV
